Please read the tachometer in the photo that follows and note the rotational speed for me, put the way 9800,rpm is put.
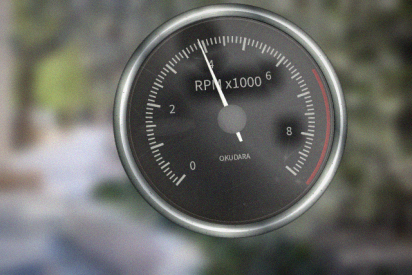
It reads 3900,rpm
